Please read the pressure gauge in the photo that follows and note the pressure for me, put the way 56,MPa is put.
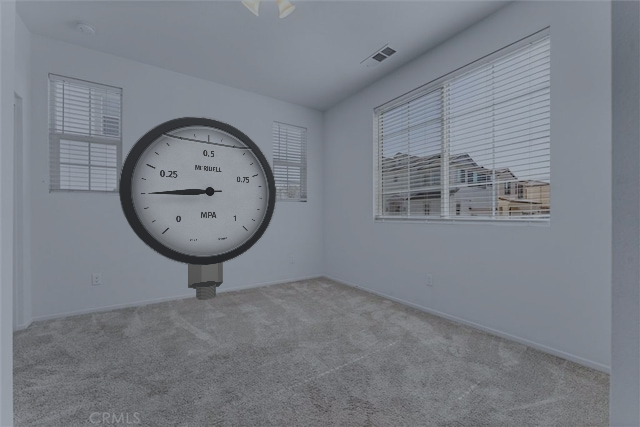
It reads 0.15,MPa
